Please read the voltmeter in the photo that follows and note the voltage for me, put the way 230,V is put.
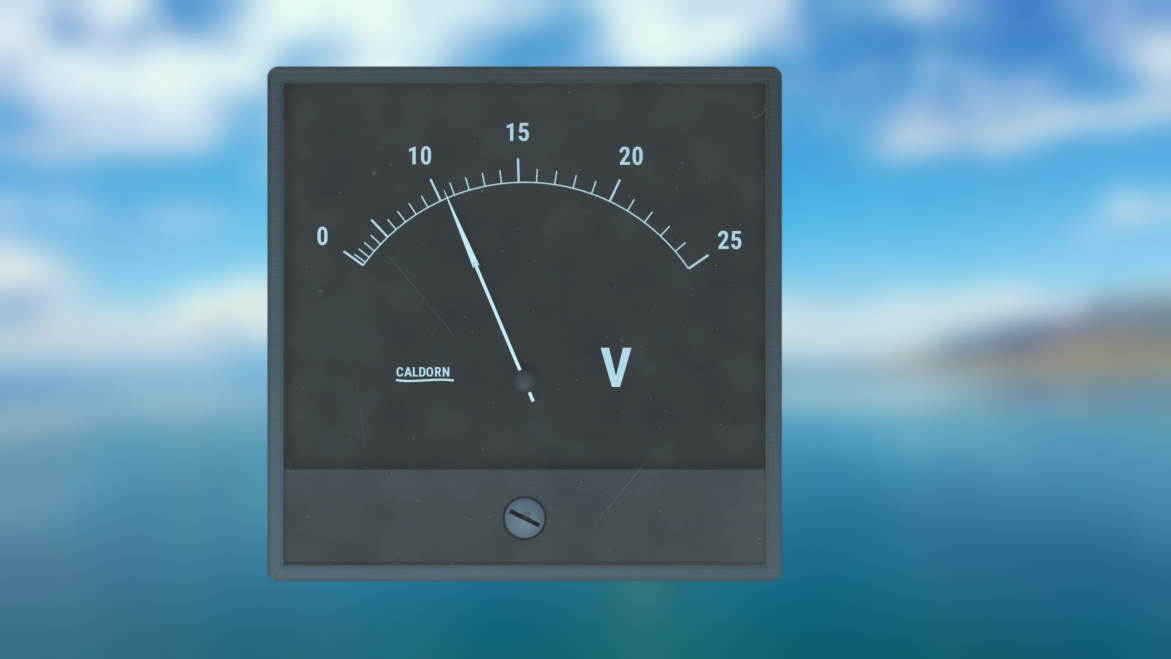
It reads 10.5,V
